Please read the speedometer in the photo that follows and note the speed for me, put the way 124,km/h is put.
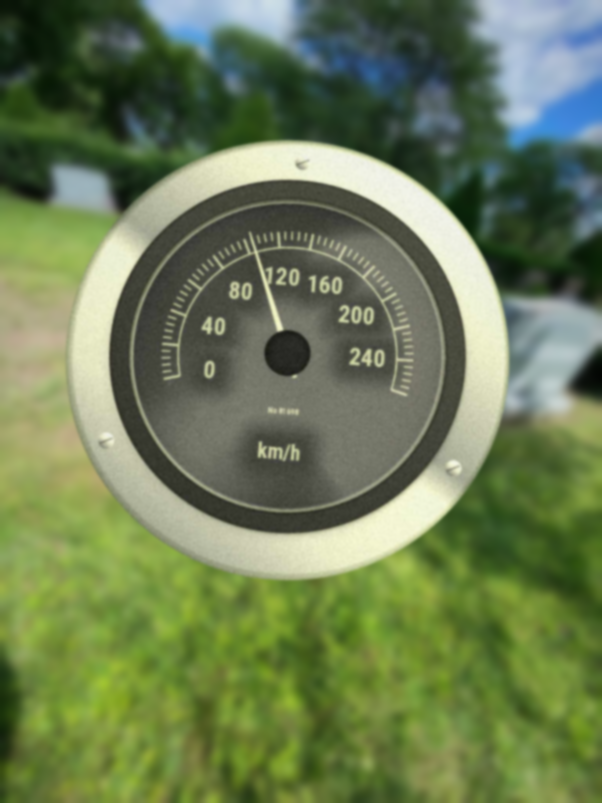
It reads 104,km/h
